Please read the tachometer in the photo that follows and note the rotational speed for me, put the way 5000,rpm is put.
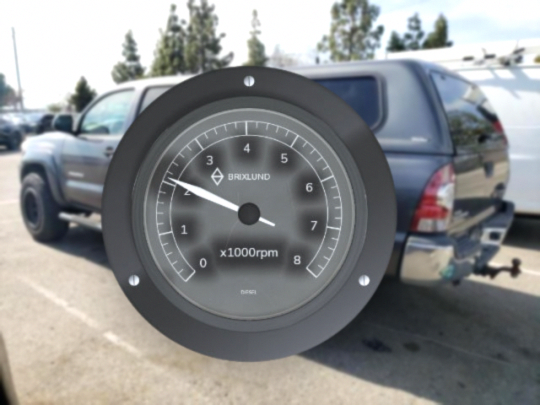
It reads 2100,rpm
